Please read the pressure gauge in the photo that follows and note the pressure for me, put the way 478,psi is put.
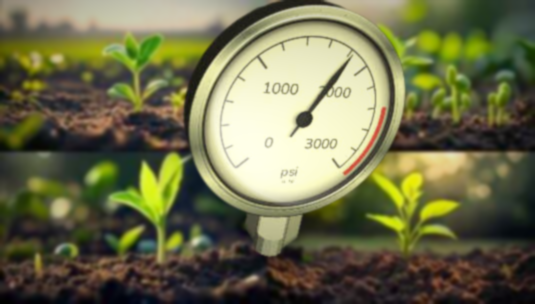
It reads 1800,psi
